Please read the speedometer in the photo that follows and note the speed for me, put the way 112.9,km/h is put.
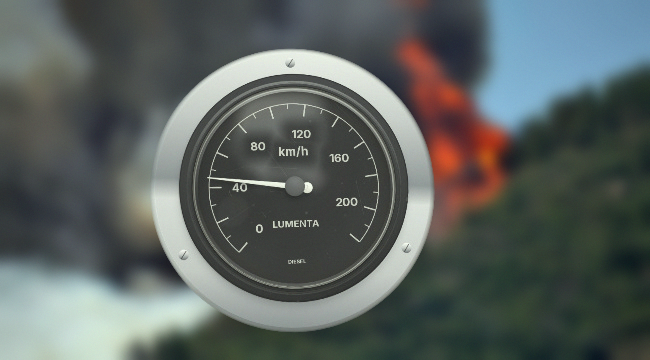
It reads 45,km/h
